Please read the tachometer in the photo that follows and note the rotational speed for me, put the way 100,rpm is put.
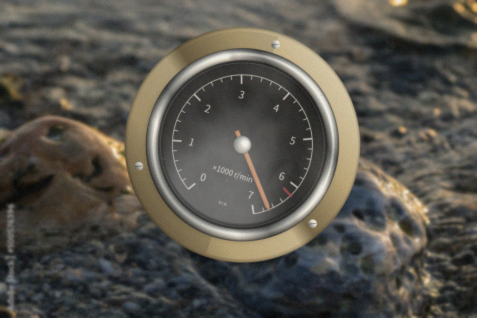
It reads 6700,rpm
